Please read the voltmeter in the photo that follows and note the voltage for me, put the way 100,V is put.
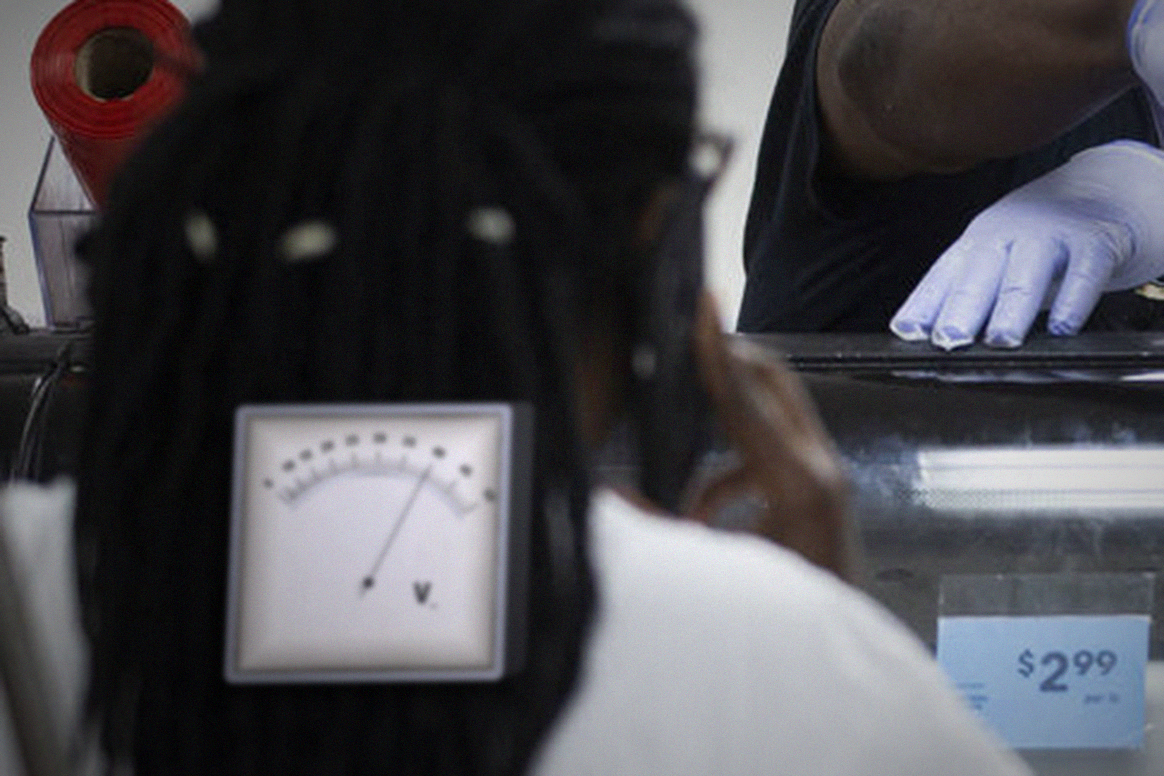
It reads 40,V
